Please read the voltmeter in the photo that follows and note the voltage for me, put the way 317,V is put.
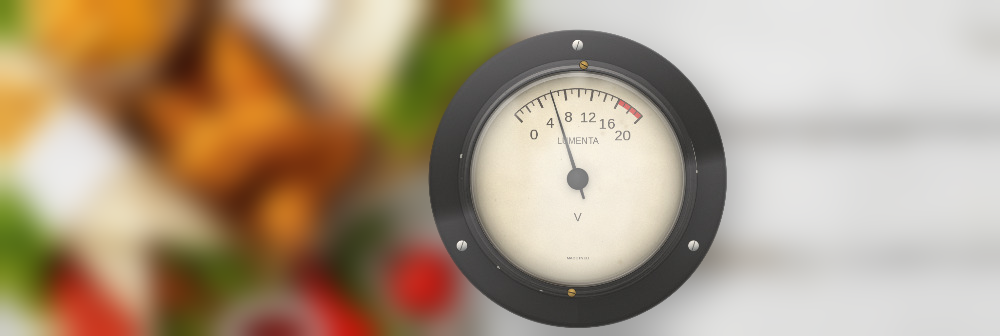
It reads 6,V
